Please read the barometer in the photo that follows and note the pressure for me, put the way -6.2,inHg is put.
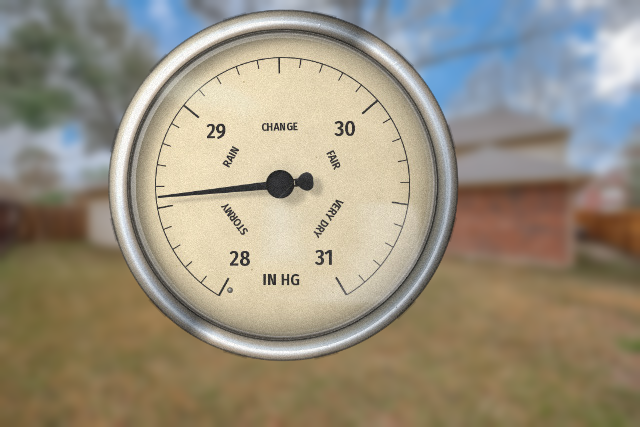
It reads 28.55,inHg
